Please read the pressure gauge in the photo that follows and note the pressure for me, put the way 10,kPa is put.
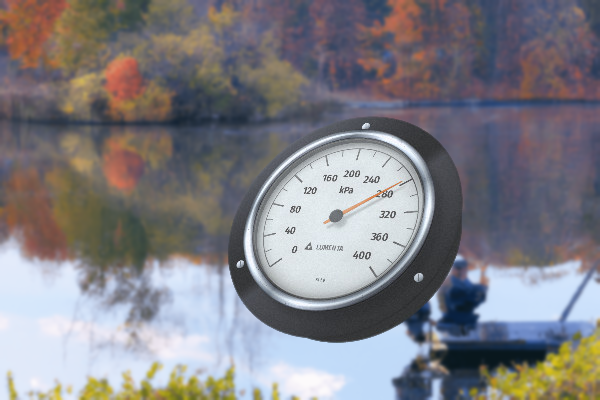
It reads 280,kPa
